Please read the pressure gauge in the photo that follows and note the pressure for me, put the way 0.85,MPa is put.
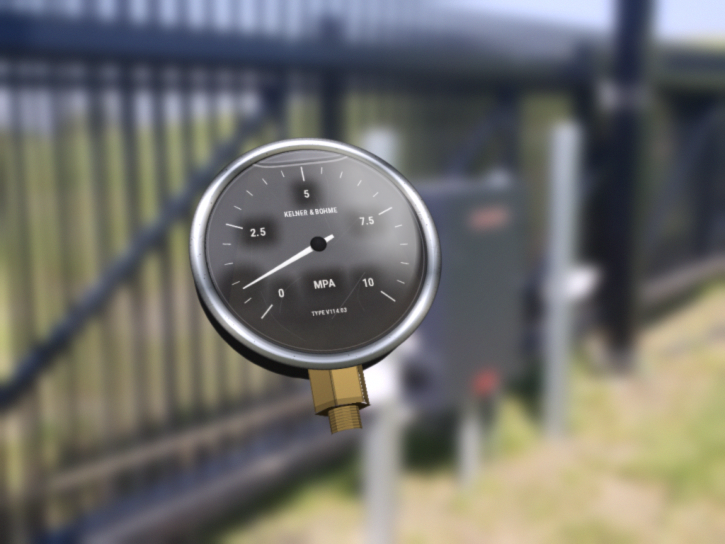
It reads 0.75,MPa
